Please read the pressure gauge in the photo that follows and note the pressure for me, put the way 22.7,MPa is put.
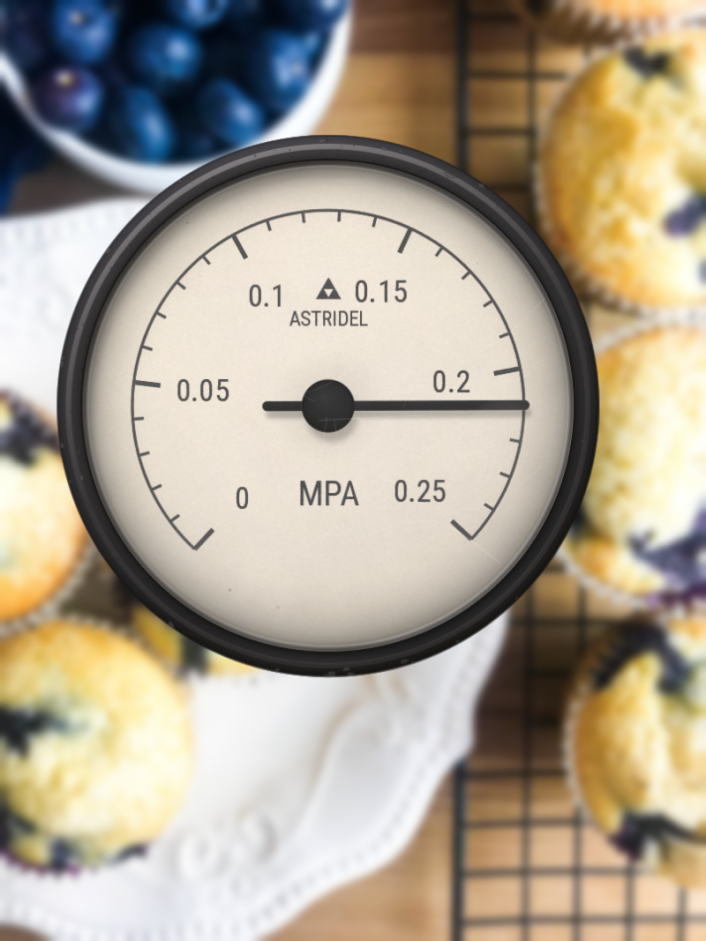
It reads 0.21,MPa
